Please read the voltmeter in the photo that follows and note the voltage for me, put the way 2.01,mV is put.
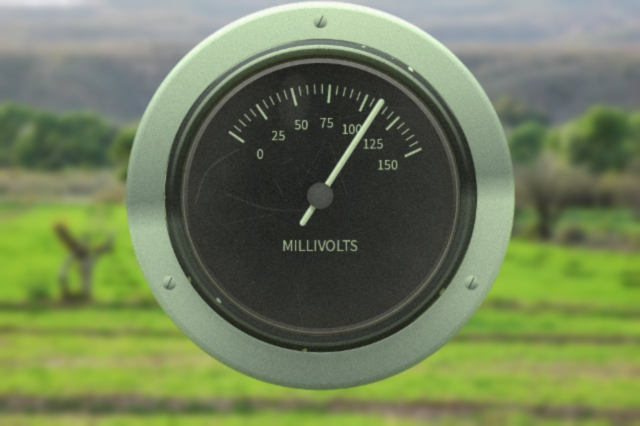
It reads 110,mV
